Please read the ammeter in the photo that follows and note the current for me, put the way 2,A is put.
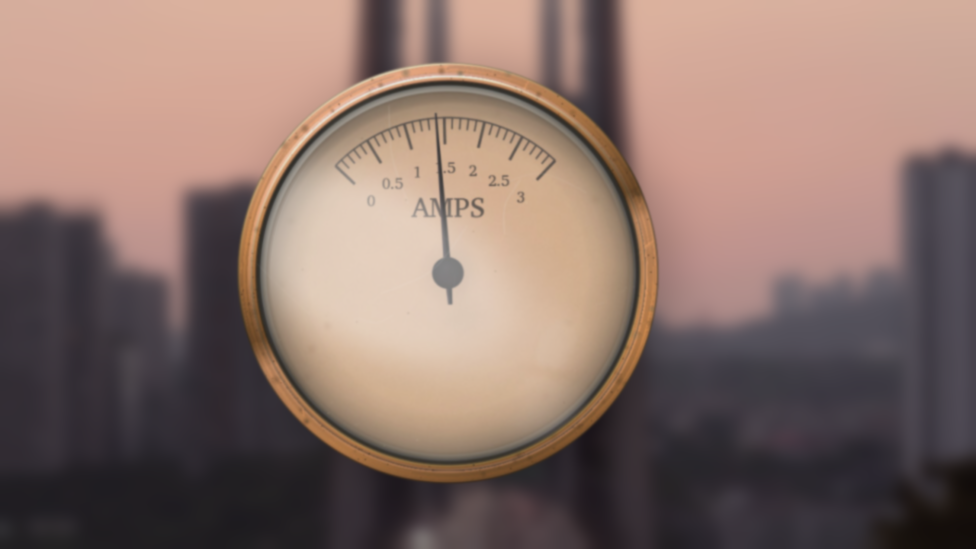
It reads 1.4,A
